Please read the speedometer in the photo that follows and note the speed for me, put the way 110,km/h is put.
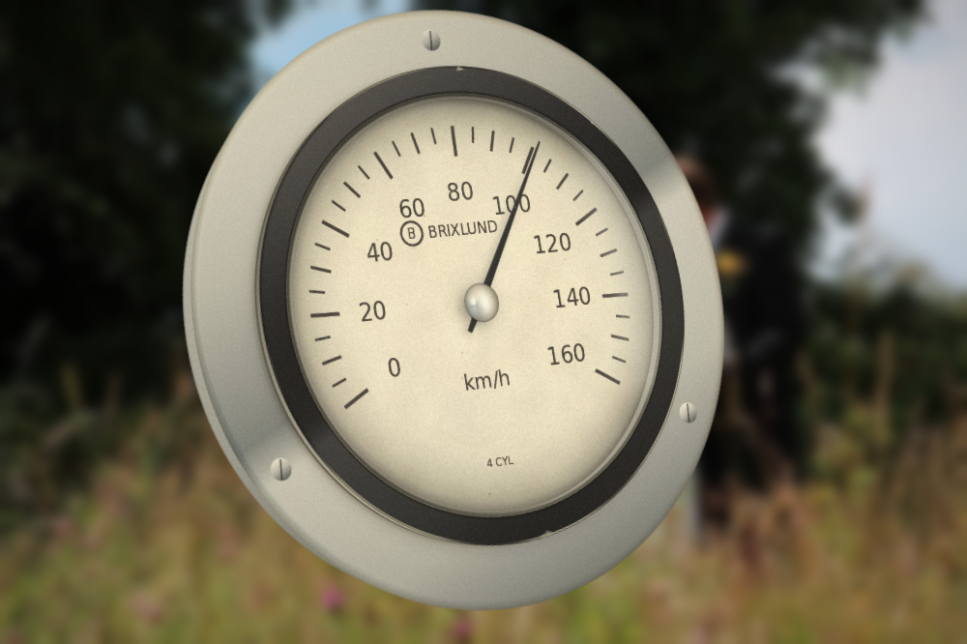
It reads 100,km/h
